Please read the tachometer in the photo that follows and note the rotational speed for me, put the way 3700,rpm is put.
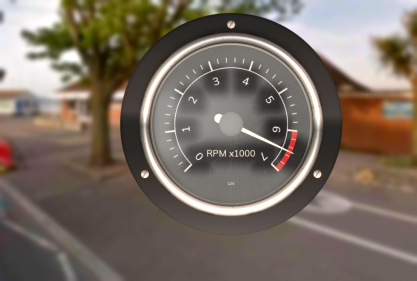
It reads 6500,rpm
